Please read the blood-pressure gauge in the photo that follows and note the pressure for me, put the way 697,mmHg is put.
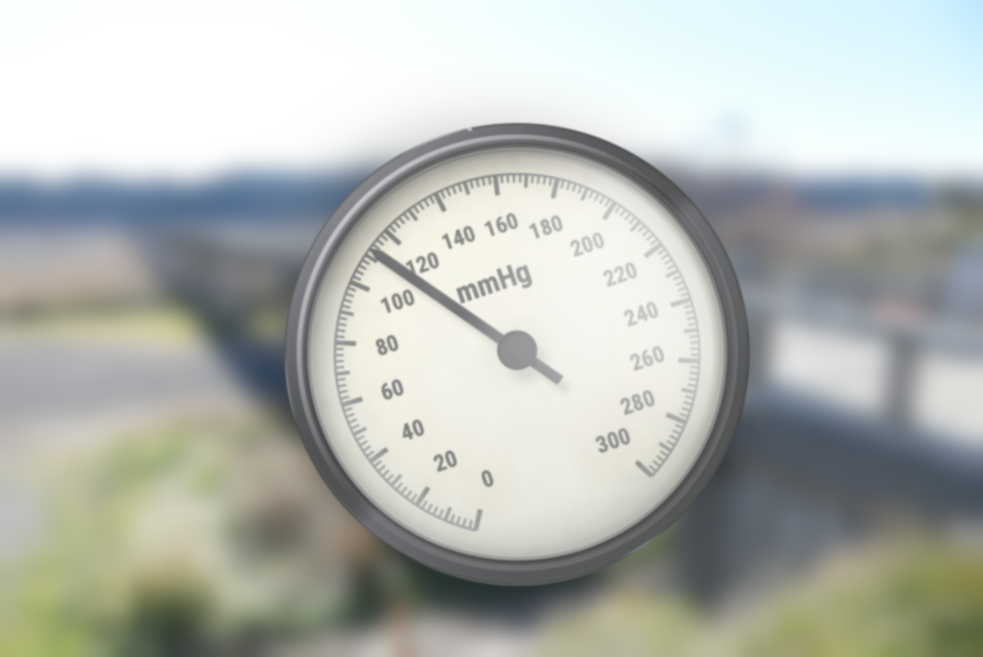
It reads 112,mmHg
